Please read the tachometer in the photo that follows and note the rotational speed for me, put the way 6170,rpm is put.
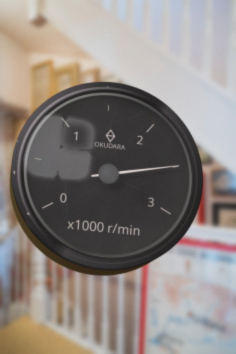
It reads 2500,rpm
